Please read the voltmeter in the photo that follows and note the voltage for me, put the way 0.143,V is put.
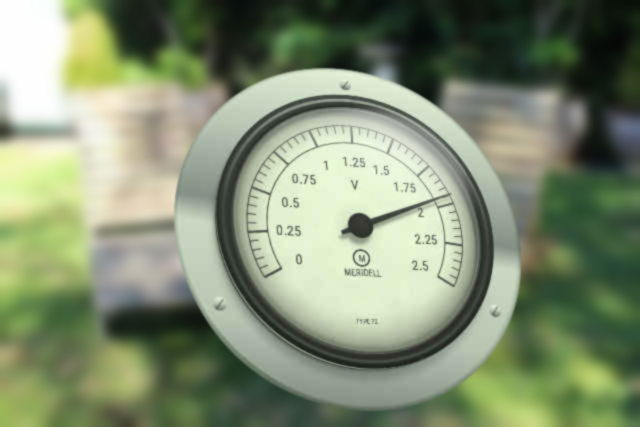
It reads 1.95,V
